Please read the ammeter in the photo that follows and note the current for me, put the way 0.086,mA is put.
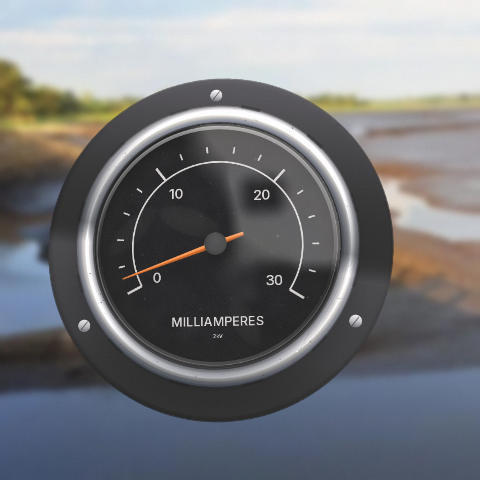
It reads 1,mA
